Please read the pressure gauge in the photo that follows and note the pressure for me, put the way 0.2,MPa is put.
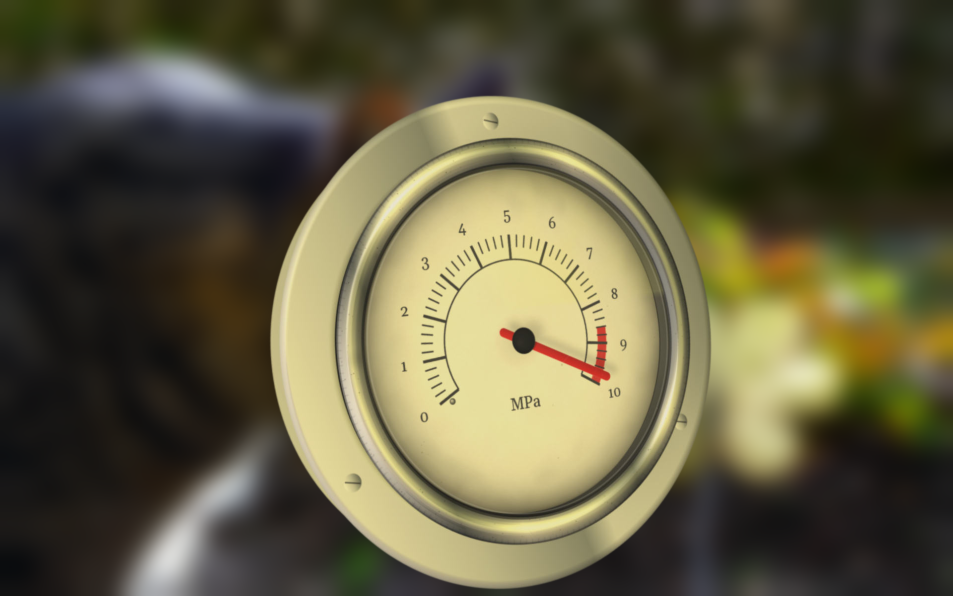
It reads 9.8,MPa
